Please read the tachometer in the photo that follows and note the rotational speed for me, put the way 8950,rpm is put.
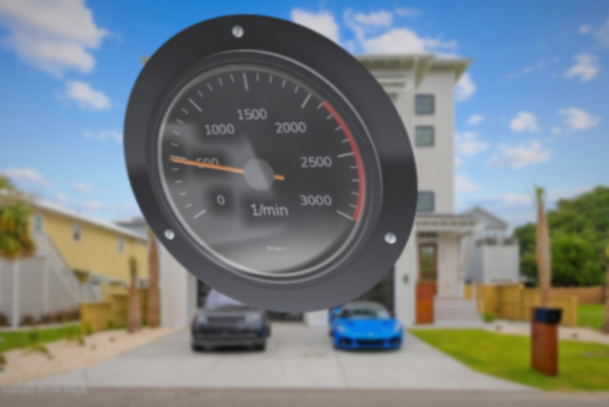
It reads 500,rpm
